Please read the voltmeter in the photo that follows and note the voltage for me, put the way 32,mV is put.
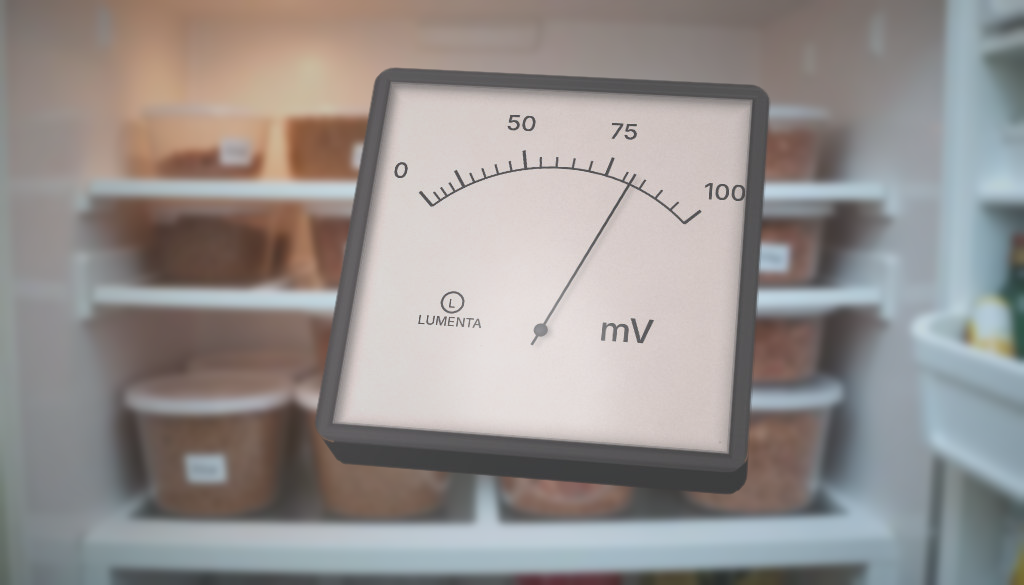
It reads 82.5,mV
